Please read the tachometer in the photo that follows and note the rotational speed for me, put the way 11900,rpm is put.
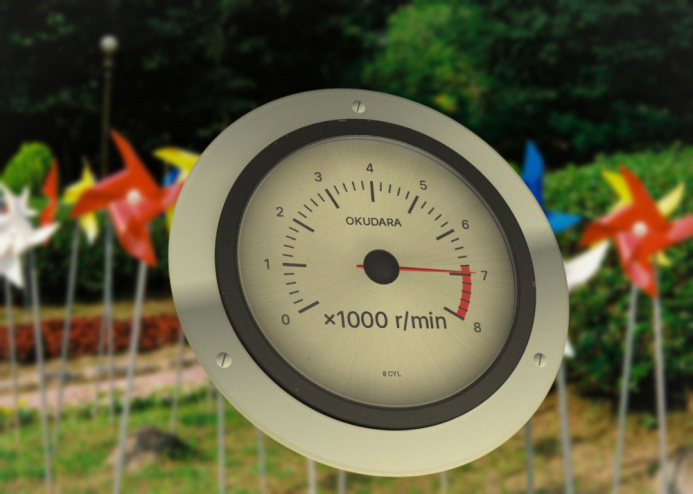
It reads 7000,rpm
